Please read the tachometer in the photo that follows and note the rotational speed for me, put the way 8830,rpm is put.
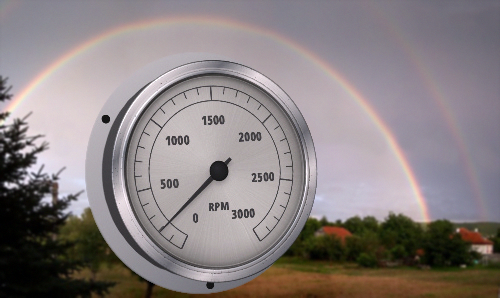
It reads 200,rpm
